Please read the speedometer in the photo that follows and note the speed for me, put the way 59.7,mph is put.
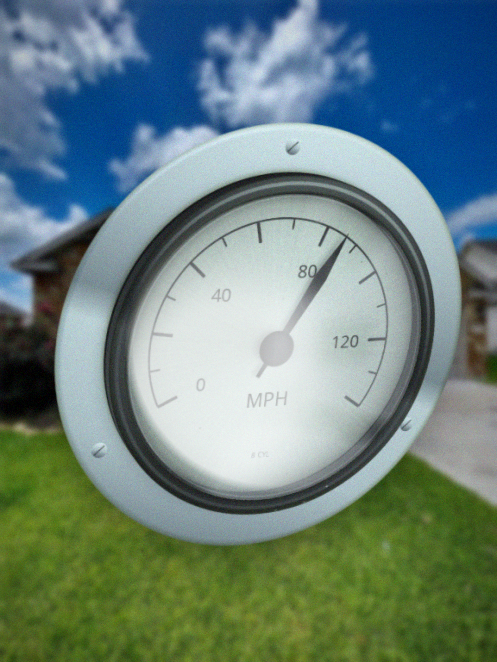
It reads 85,mph
